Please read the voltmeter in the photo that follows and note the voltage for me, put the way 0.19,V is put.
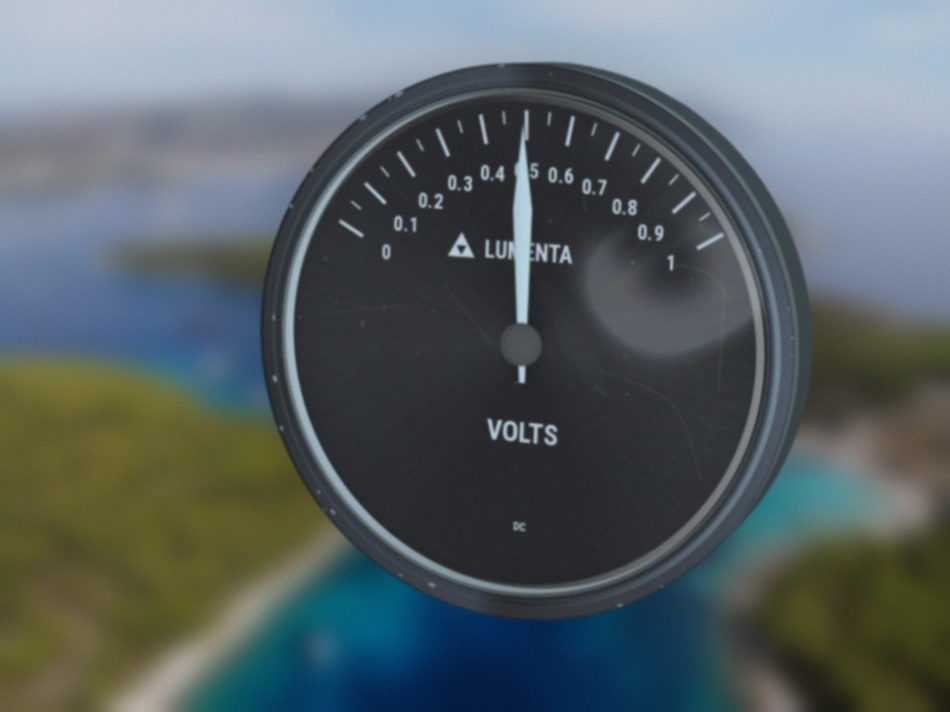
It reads 0.5,V
